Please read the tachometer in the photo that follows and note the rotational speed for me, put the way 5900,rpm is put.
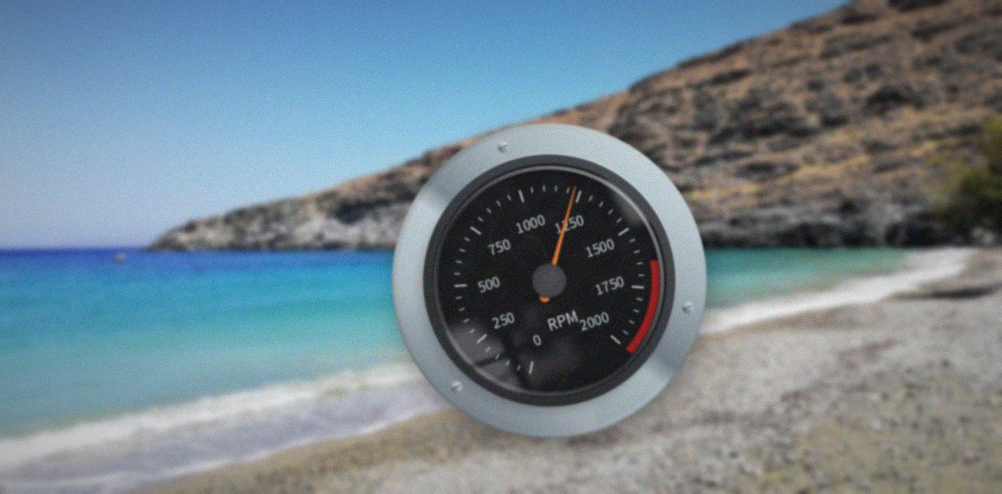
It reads 1225,rpm
